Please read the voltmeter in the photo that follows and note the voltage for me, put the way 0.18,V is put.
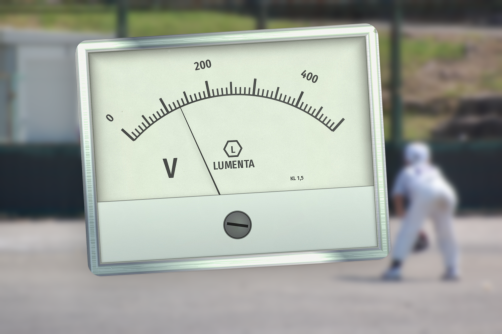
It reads 130,V
